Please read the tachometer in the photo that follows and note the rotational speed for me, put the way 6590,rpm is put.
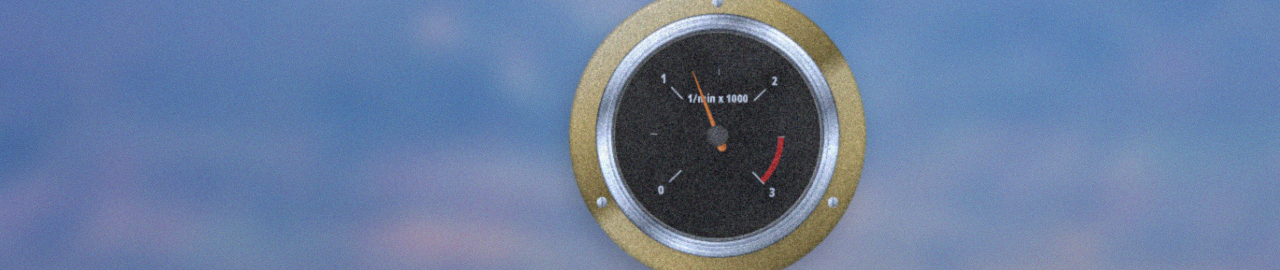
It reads 1250,rpm
